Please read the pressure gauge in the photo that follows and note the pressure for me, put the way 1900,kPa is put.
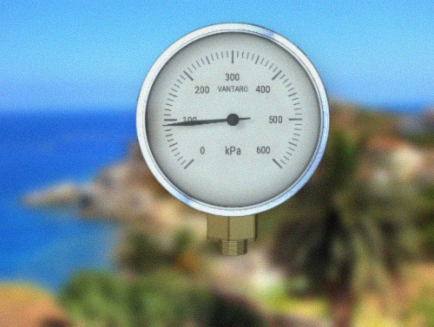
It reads 90,kPa
